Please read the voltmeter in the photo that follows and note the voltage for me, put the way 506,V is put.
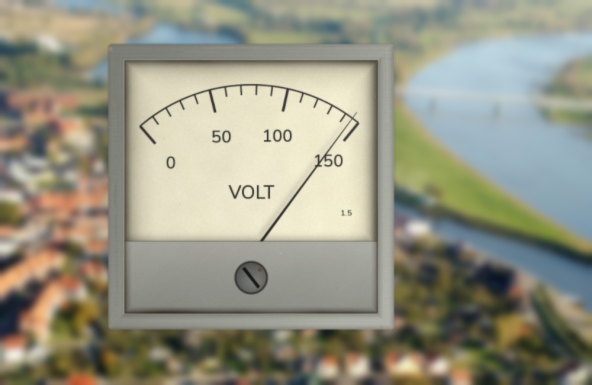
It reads 145,V
